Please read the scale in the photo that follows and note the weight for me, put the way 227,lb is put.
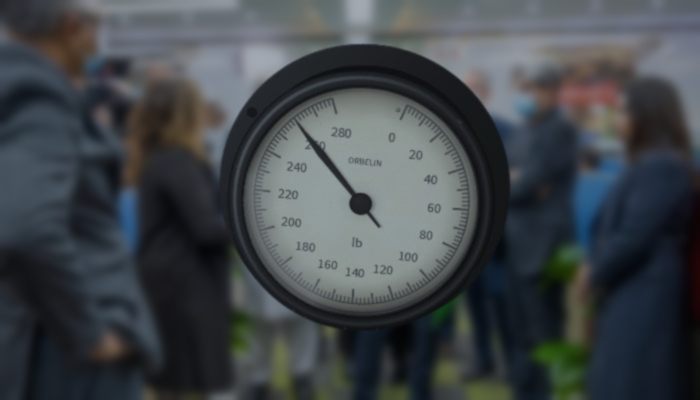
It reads 260,lb
